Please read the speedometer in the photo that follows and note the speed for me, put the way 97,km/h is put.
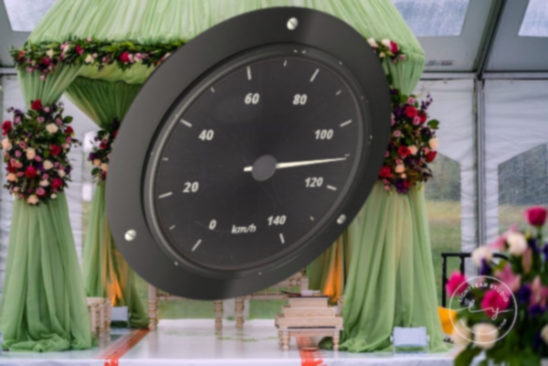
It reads 110,km/h
